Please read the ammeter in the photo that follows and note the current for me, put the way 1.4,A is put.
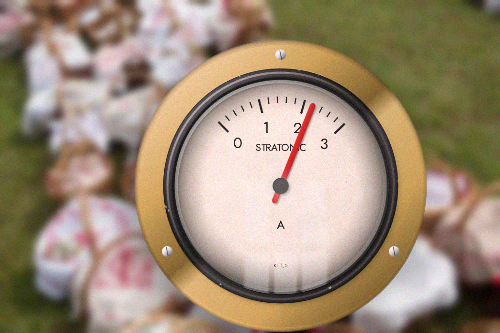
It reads 2.2,A
